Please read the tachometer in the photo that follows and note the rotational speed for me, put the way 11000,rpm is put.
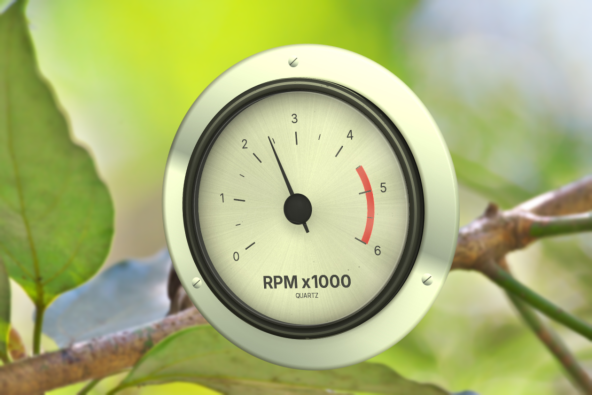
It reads 2500,rpm
